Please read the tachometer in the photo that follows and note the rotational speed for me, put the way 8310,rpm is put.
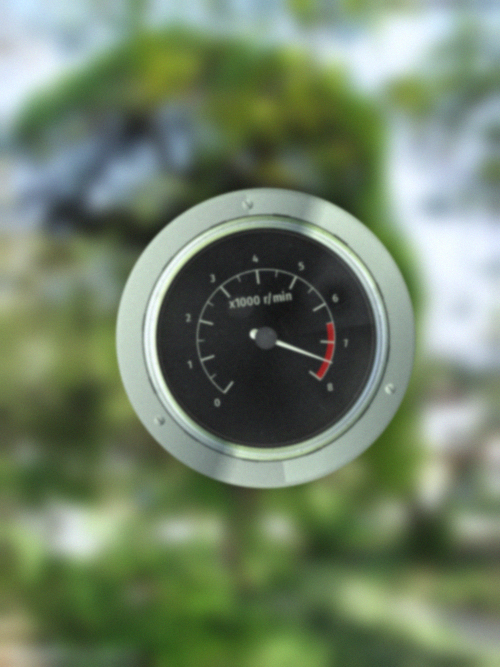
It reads 7500,rpm
